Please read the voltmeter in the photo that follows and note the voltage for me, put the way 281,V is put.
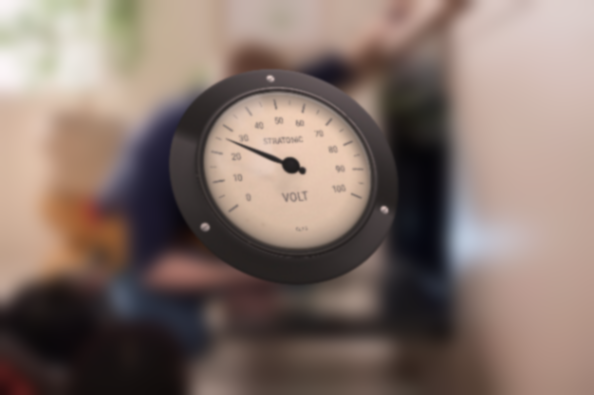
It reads 25,V
